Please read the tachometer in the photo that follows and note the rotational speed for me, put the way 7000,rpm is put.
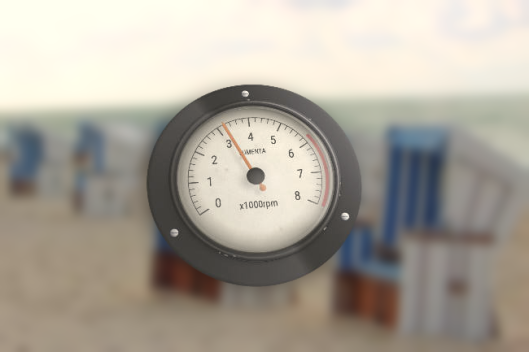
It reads 3200,rpm
